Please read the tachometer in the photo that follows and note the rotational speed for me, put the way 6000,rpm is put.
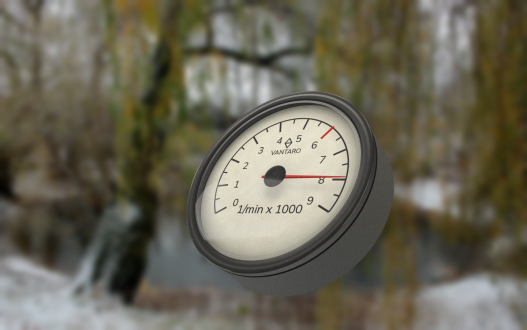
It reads 8000,rpm
